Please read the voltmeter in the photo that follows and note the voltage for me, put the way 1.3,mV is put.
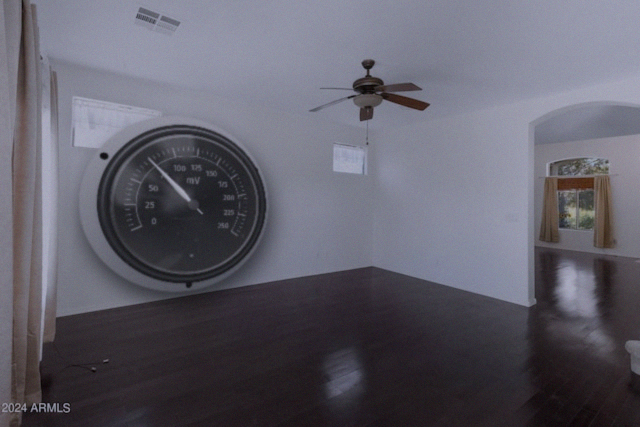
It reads 75,mV
